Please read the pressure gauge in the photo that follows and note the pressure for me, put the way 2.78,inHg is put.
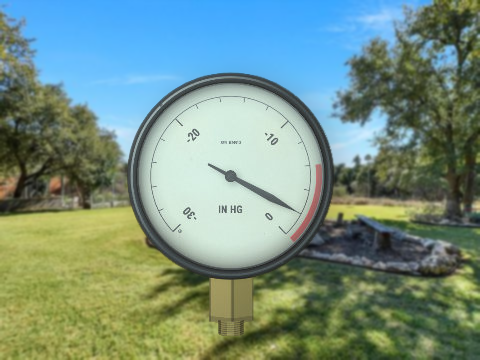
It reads -2,inHg
